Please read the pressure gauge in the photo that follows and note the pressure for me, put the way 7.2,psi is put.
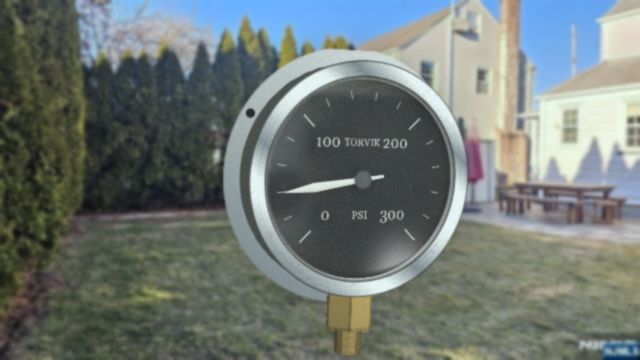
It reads 40,psi
